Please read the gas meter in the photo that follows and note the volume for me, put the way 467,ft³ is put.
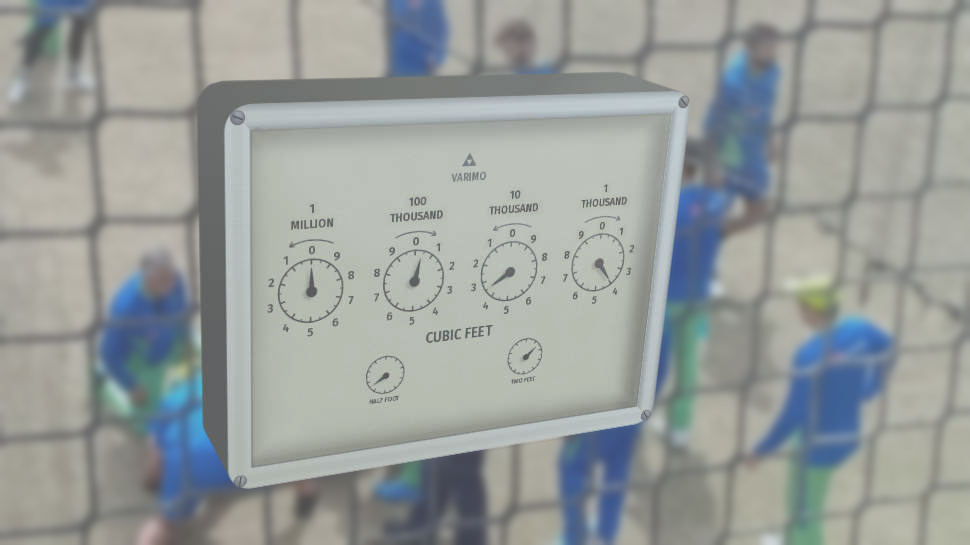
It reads 3400,ft³
